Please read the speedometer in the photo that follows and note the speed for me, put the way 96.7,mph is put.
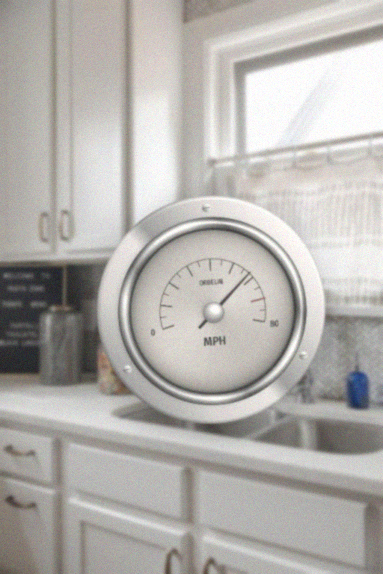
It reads 57.5,mph
